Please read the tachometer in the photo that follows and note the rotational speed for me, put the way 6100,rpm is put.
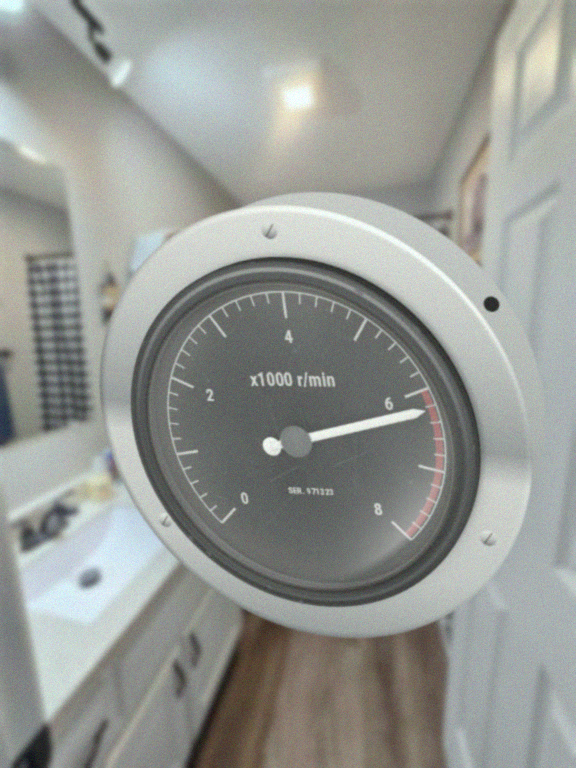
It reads 6200,rpm
